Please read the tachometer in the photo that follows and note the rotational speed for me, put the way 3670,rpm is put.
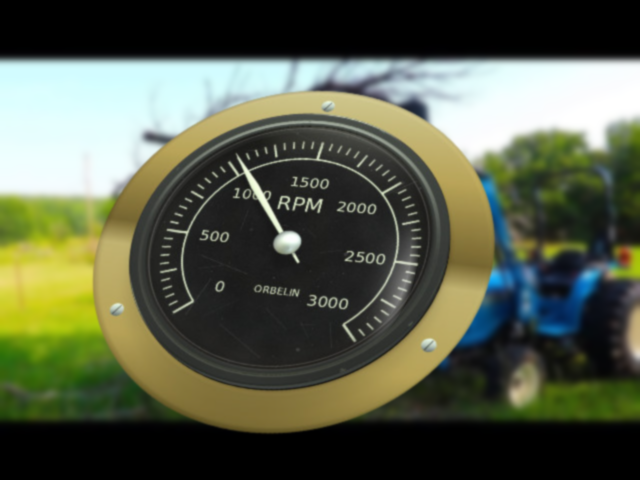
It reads 1050,rpm
